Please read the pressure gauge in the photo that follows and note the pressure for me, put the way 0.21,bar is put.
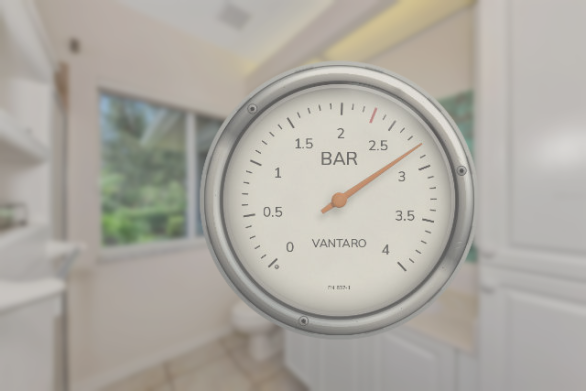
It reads 2.8,bar
